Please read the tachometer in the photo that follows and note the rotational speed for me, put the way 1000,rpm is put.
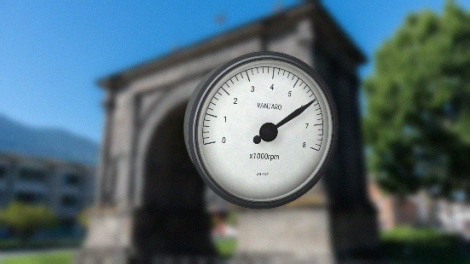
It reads 6000,rpm
